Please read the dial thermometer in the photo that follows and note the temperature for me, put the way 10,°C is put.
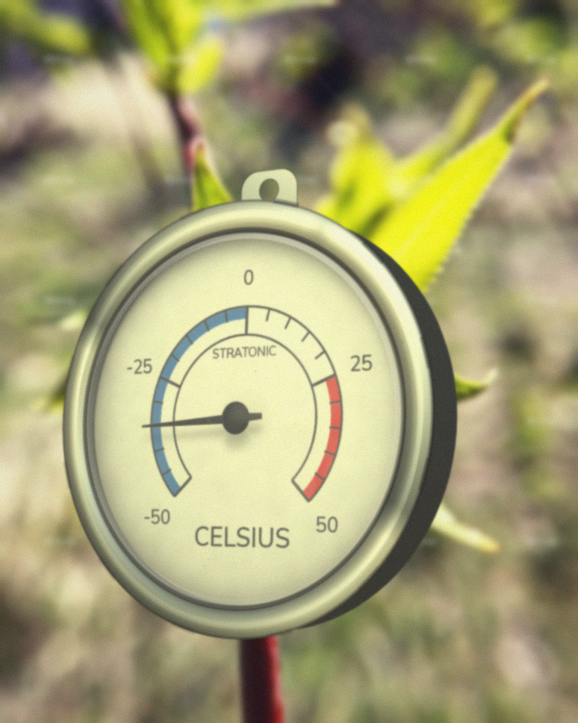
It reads -35,°C
